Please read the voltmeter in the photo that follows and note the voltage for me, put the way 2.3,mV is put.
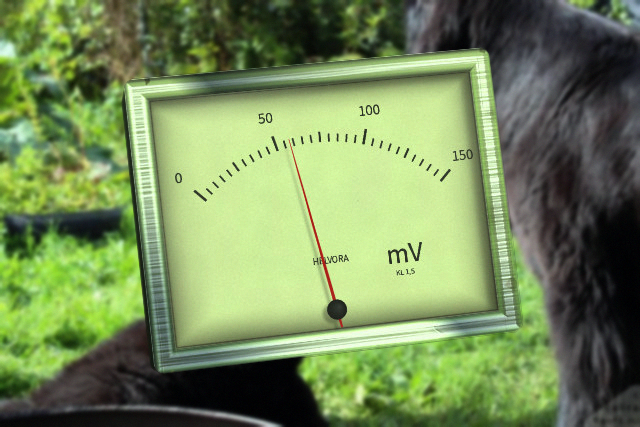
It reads 57.5,mV
